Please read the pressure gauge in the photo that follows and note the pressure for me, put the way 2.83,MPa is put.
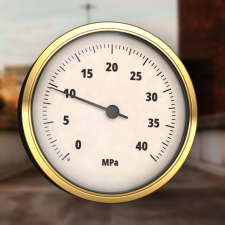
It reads 9.5,MPa
